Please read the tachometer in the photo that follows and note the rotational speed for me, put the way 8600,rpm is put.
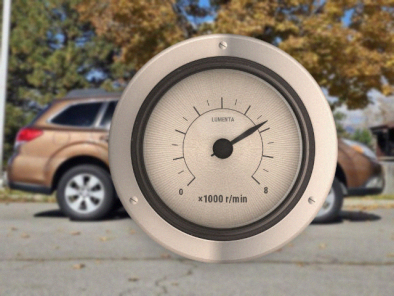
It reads 5750,rpm
